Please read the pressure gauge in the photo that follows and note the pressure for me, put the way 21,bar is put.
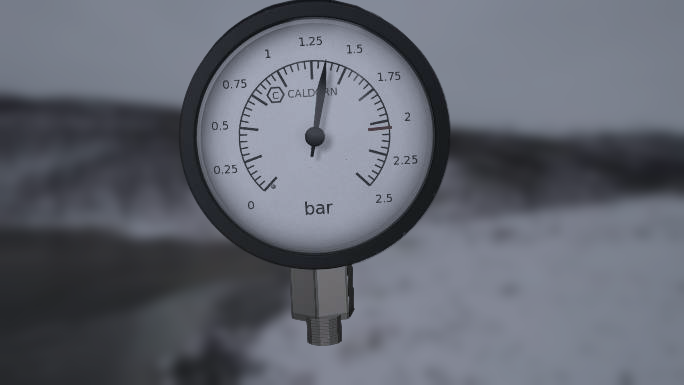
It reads 1.35,bar
